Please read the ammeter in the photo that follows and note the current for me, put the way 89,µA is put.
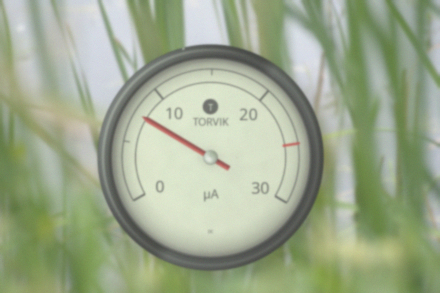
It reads 7.5,µA
